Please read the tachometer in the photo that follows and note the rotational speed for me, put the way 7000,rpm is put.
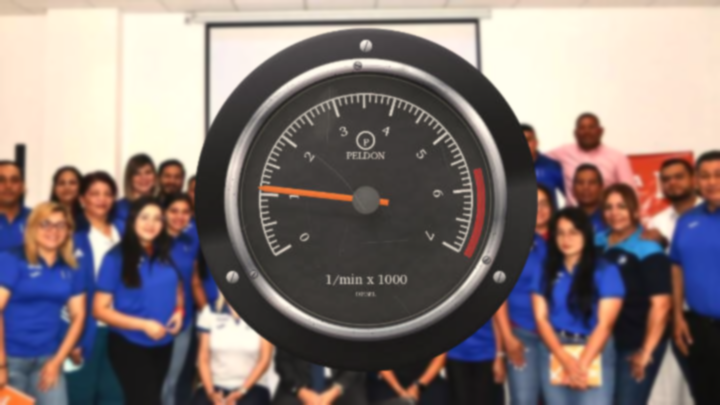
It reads 1100,rpm
